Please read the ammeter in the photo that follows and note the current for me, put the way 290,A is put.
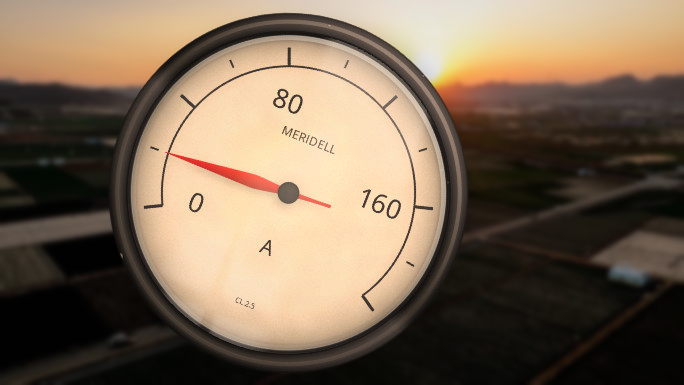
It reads 20,A
